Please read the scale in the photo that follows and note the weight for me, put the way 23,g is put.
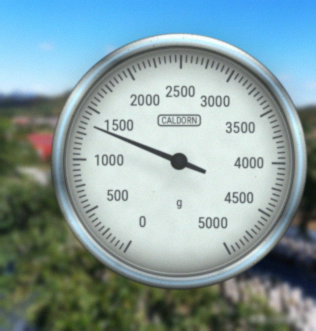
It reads 1350,g
